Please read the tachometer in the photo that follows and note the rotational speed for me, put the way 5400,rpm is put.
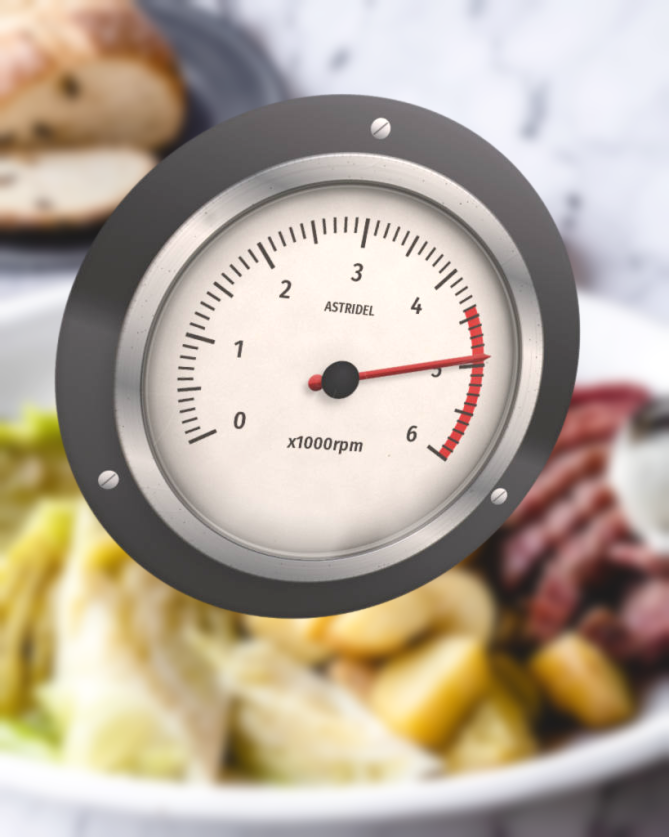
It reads 4900,rpm
